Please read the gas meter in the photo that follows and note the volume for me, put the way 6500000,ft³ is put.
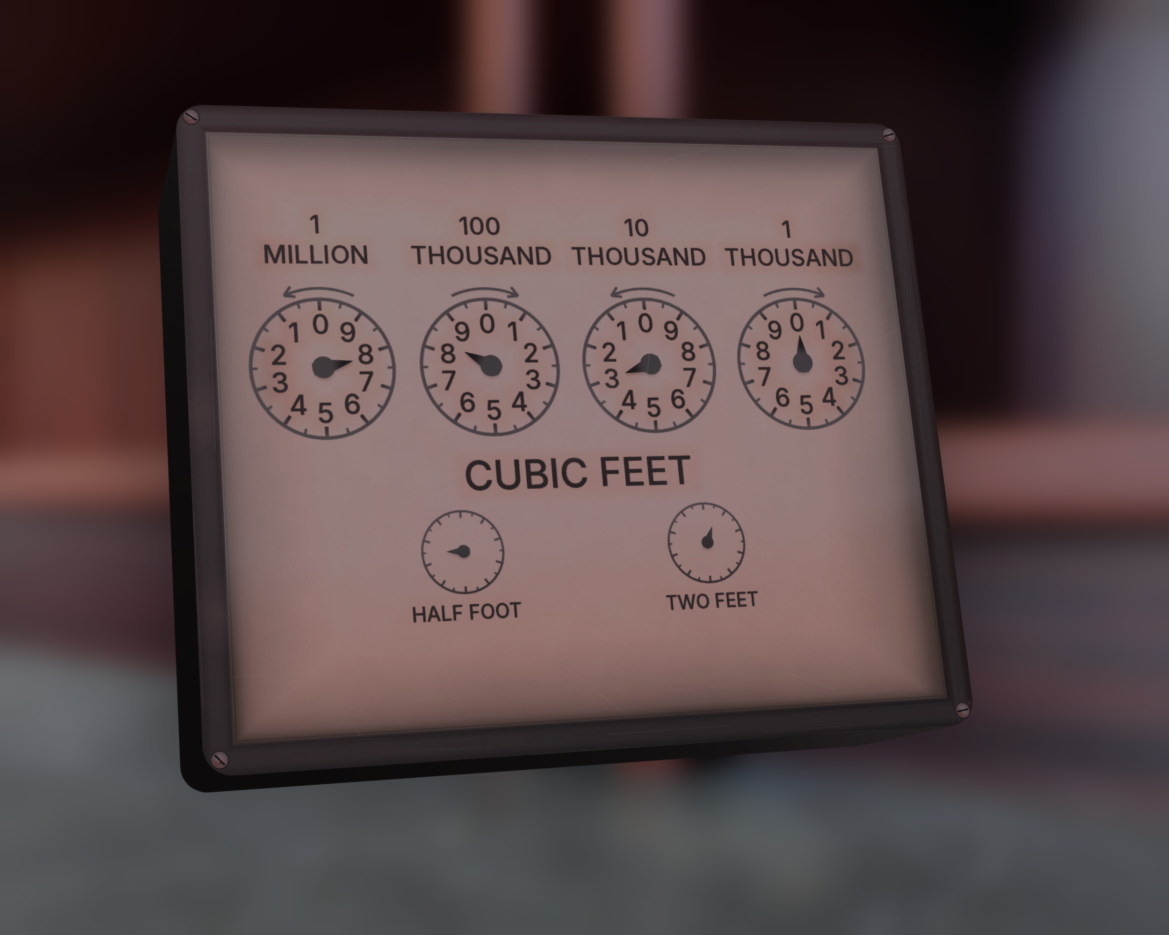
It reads 783000,ft³
